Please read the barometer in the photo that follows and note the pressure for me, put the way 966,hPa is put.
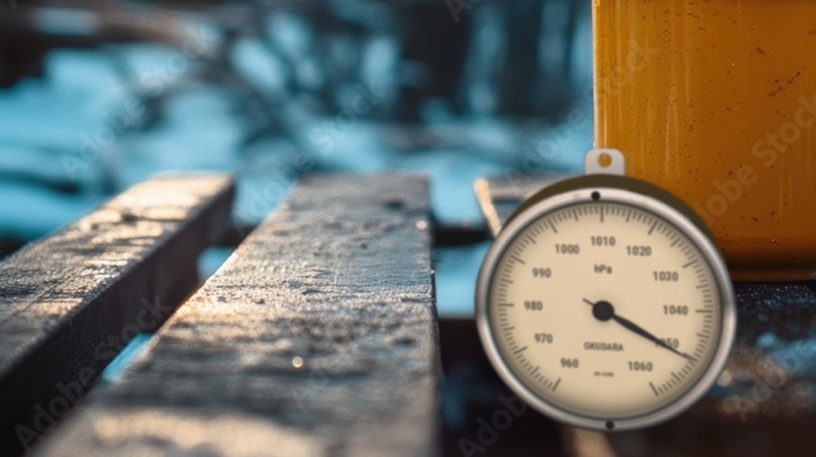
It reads 1050,hPa
